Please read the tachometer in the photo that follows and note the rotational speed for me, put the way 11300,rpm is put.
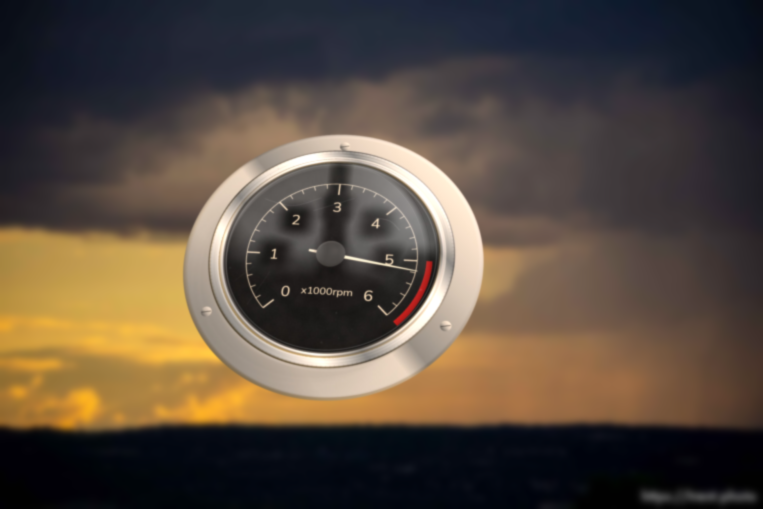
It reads 5200,rpm
